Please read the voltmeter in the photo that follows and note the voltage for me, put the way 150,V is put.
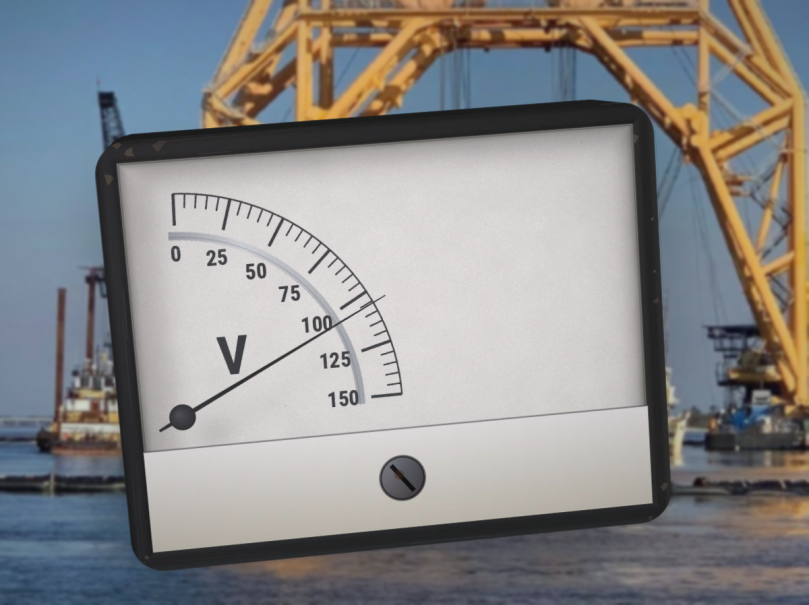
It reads 105,V
